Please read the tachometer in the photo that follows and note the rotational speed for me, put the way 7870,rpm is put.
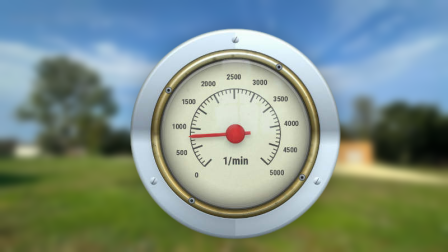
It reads 800,rpm
